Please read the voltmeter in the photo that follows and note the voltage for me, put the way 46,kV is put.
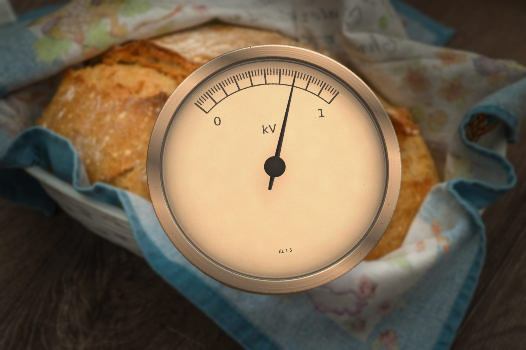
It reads 0.7,kV
